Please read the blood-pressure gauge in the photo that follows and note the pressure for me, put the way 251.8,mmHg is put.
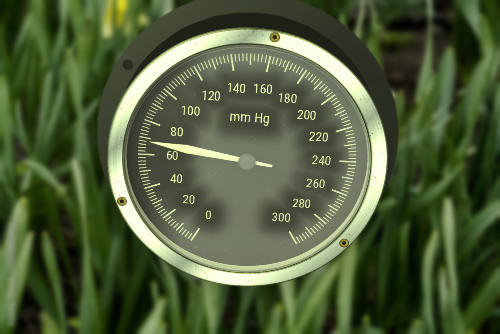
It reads 70,mmHg
